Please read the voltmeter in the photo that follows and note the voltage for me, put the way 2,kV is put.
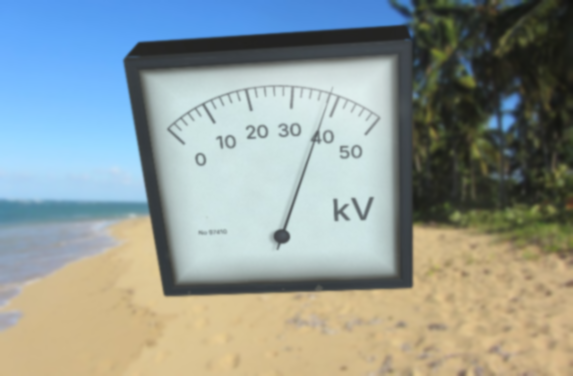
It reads 38,kV
